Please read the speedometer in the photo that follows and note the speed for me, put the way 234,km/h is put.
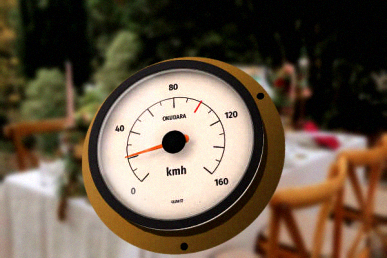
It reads 20,km/h
